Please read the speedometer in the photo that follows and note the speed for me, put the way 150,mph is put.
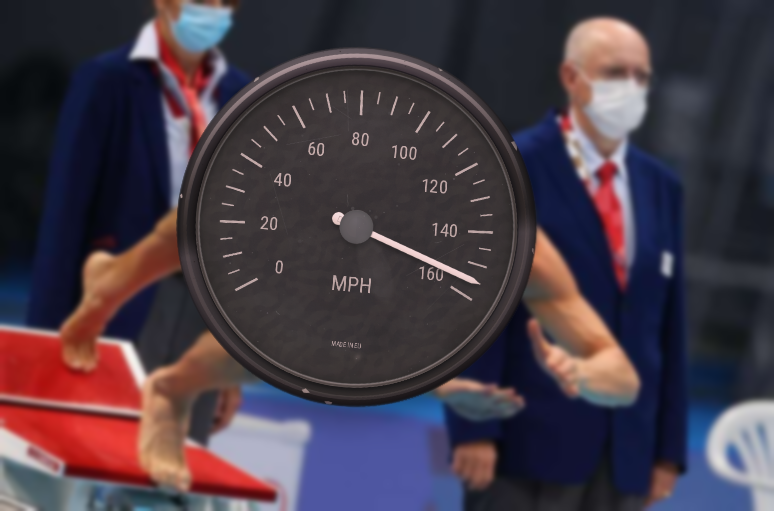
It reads 155,mph
